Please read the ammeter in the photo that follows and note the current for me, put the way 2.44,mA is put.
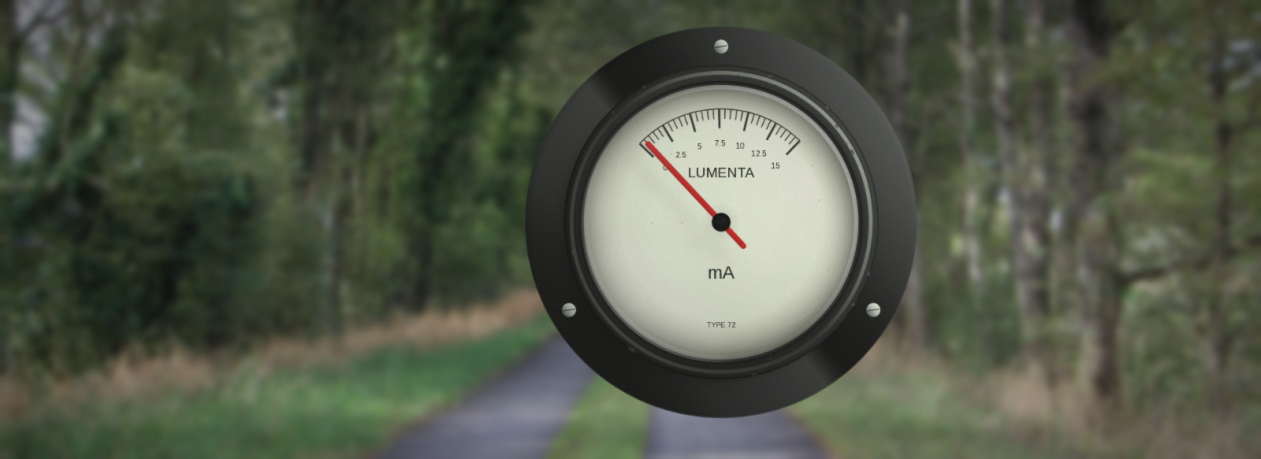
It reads 0.5,mA
